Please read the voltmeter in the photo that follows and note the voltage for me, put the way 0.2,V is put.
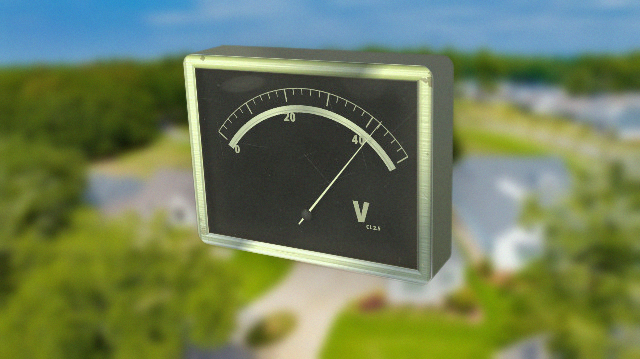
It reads 42,V
